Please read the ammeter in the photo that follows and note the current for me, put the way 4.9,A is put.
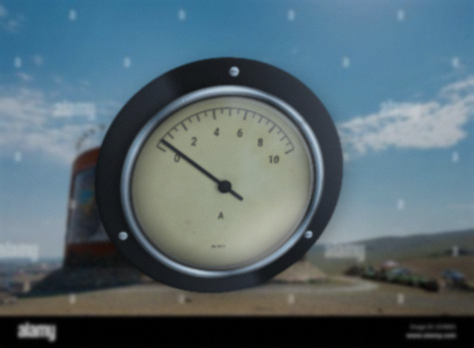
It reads 0.5,A
